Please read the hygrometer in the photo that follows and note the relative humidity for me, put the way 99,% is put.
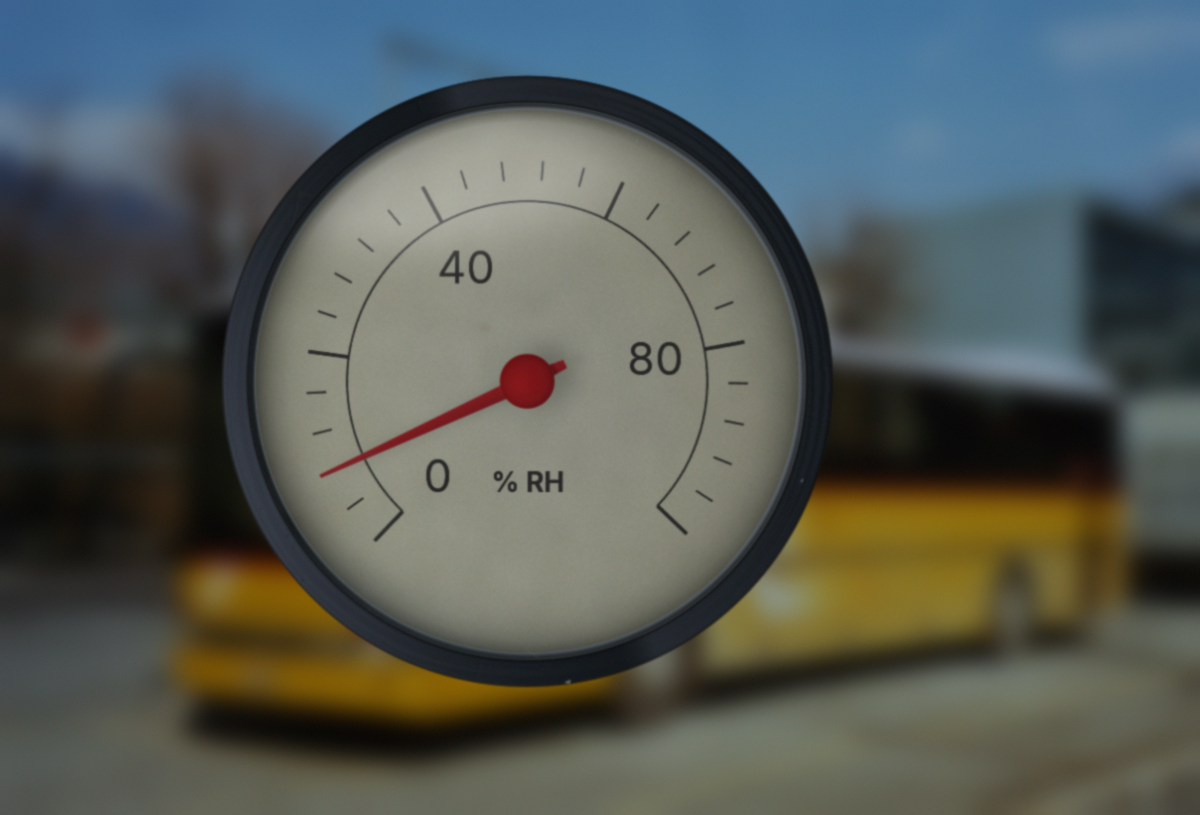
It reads 8,%
